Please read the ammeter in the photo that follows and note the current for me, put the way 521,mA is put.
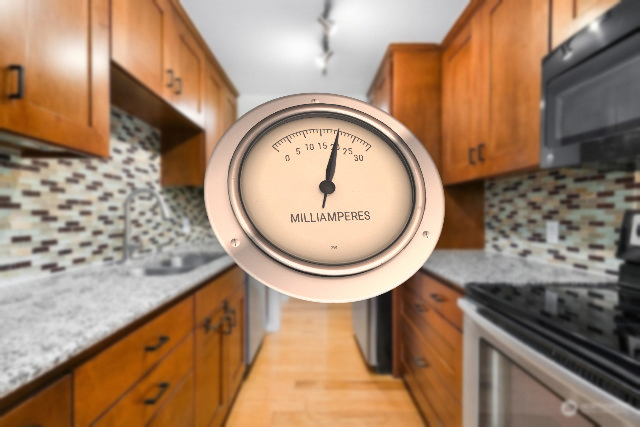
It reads 20,mA
